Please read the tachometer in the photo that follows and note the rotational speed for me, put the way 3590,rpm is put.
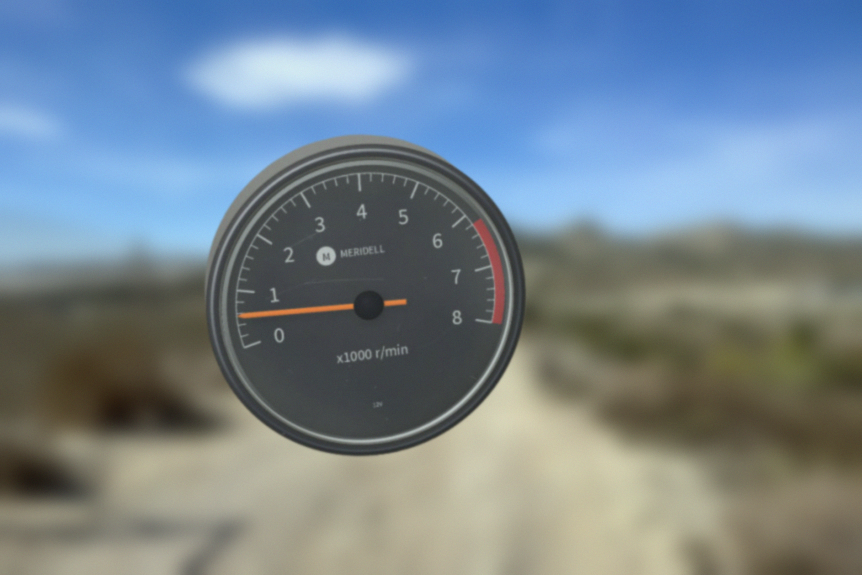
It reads 600,rpm
